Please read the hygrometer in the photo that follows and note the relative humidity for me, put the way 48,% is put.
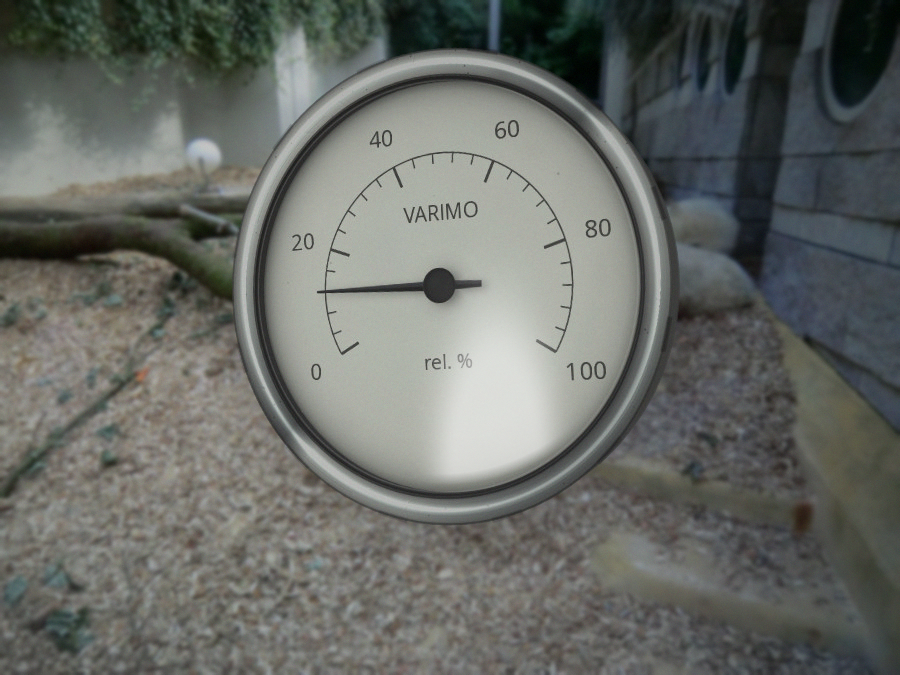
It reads 12,%
